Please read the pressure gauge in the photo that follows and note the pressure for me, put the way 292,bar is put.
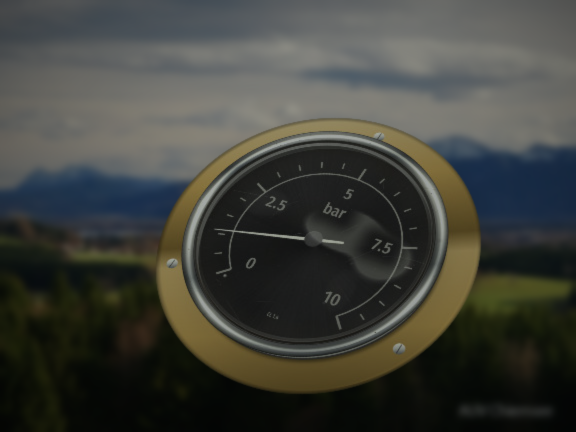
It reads 1,bar
